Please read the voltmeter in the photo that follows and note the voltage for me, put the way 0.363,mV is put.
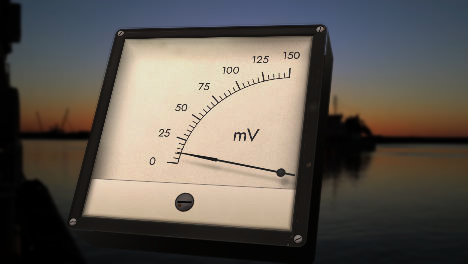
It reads 10,mV
